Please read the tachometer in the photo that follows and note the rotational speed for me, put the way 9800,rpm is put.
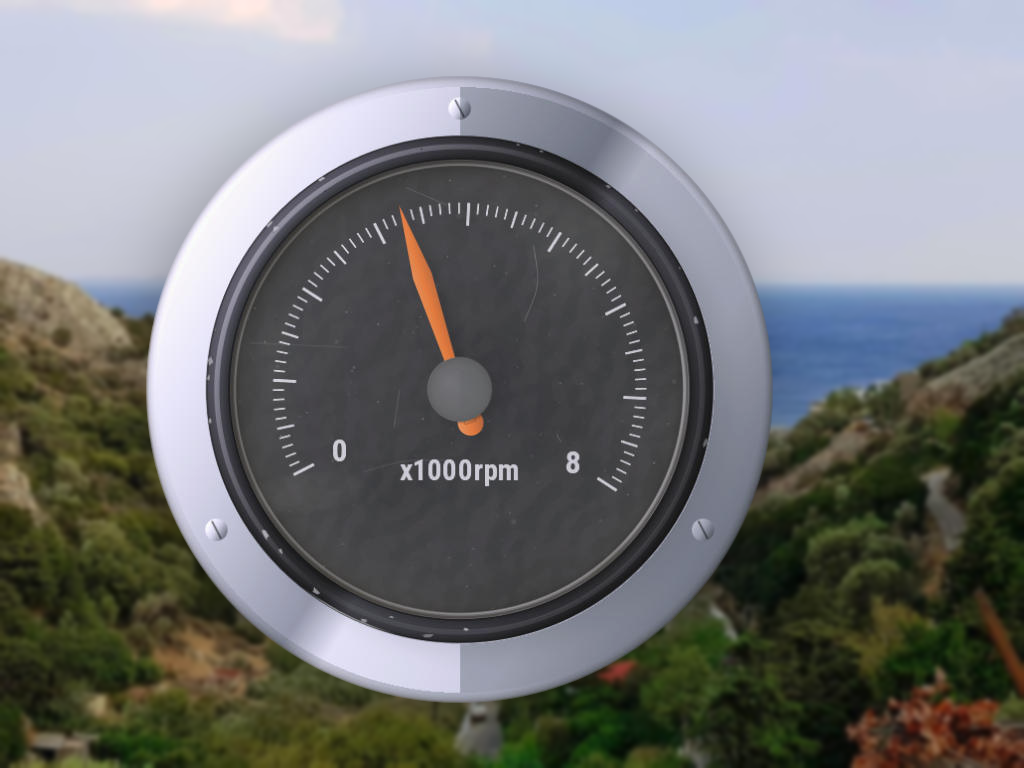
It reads 3300,rpm
